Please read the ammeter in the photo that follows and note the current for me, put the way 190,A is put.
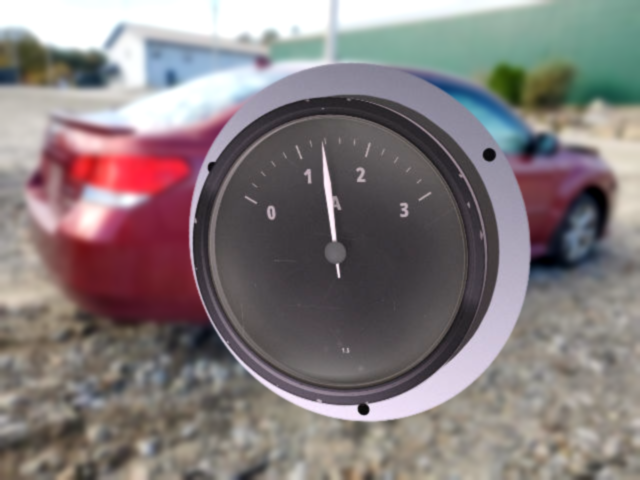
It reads 1.4,A
